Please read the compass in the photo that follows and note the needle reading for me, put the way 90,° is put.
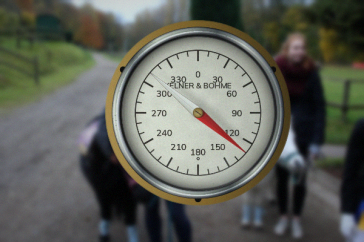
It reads 130,°
